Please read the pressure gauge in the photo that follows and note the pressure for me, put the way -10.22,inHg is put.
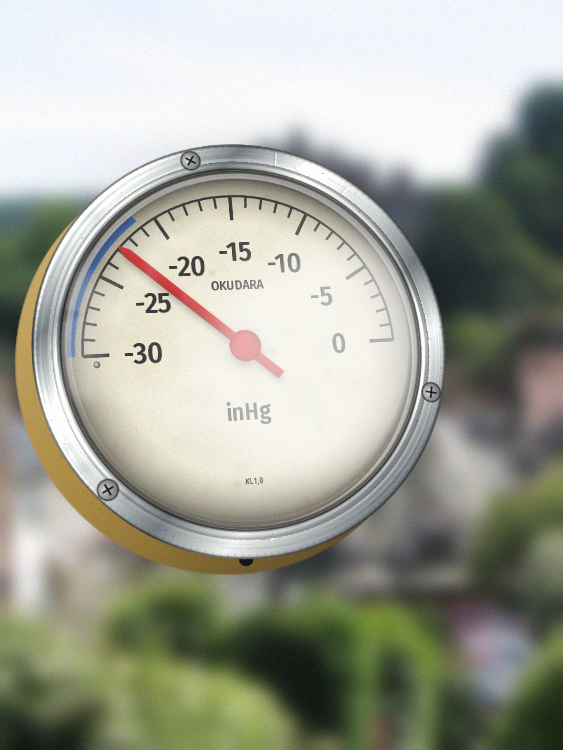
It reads -23,inHg
